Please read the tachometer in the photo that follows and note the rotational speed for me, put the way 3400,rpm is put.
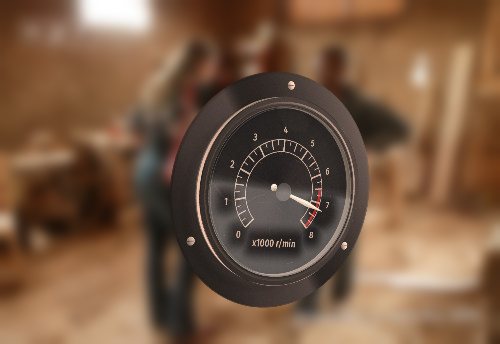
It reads 7250,rpm
